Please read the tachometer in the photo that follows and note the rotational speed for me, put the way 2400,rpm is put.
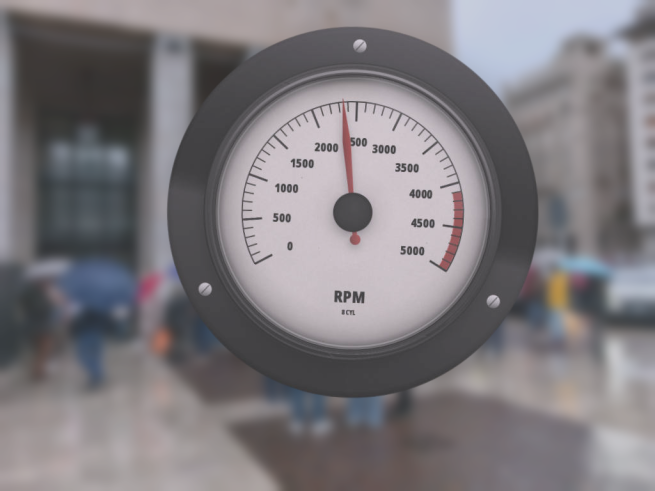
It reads 2350,rpm
